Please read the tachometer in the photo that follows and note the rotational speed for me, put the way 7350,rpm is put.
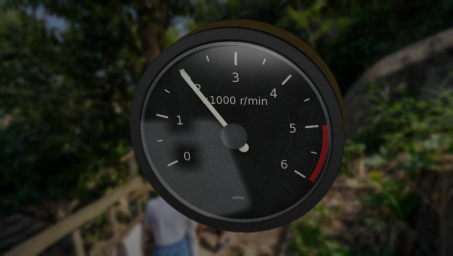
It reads 2000,rpm
